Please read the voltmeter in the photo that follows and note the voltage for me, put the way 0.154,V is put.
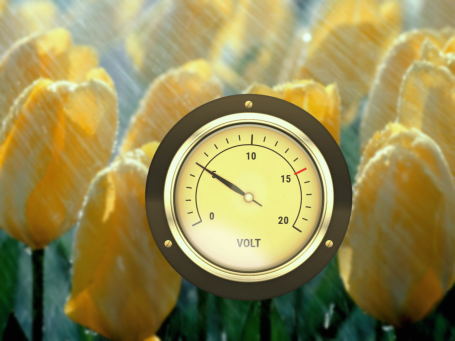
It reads 5,V
